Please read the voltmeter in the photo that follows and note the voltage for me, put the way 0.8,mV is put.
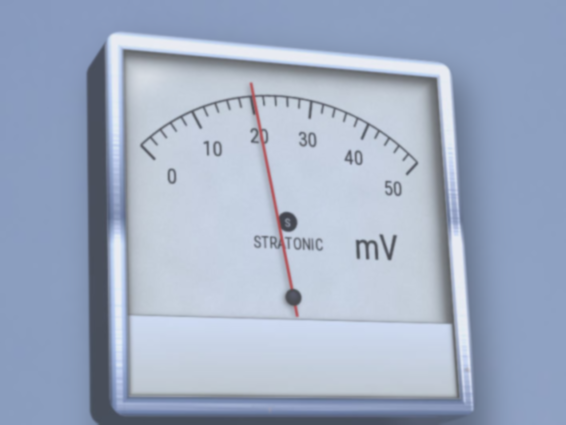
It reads 20,mV
